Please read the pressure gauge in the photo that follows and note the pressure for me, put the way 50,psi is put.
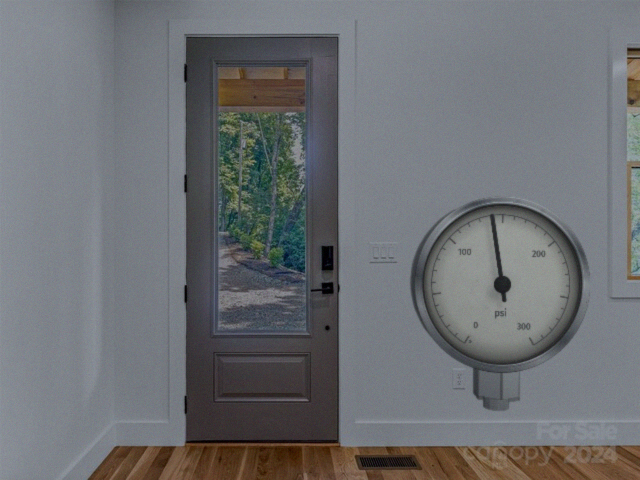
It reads 140,psi
